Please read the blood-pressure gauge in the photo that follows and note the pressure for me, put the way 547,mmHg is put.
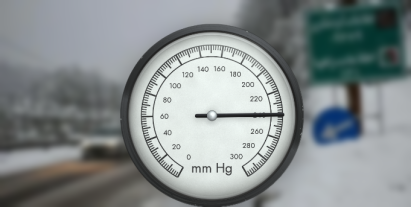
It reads 240,mmHg
